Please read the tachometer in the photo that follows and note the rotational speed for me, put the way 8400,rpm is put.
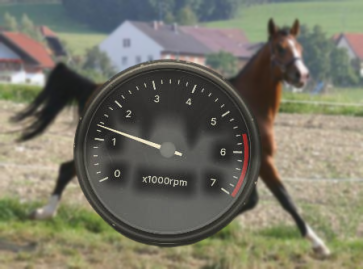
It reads 1300,rpm
